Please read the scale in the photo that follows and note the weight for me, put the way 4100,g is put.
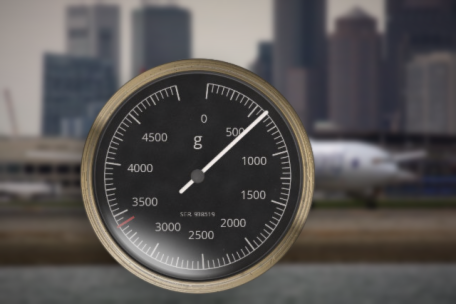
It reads 600,g
